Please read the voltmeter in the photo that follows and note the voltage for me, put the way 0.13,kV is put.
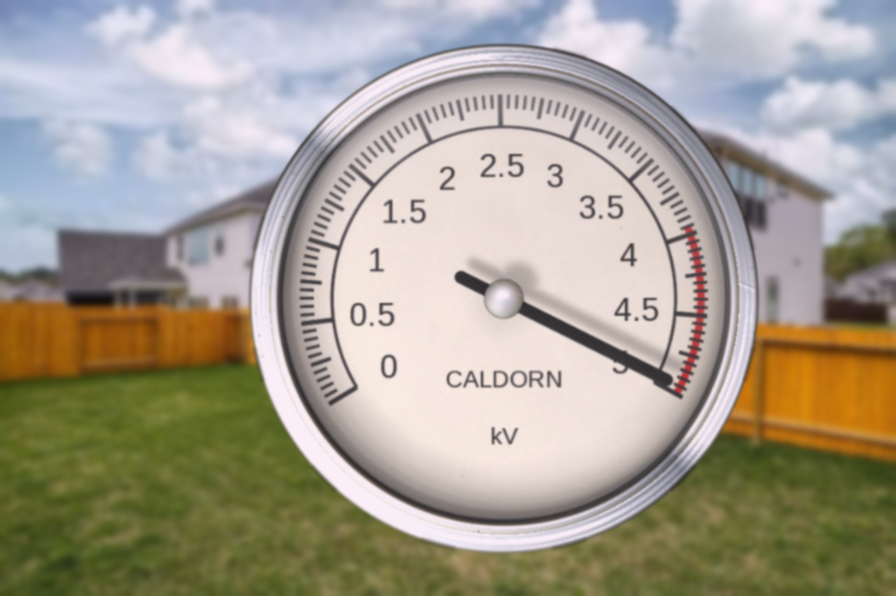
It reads 4.95,kV
